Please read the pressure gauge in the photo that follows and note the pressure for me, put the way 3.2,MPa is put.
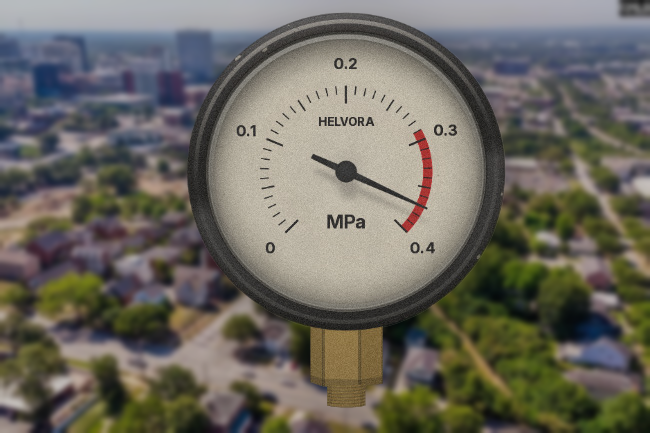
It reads 0.37,MPa
